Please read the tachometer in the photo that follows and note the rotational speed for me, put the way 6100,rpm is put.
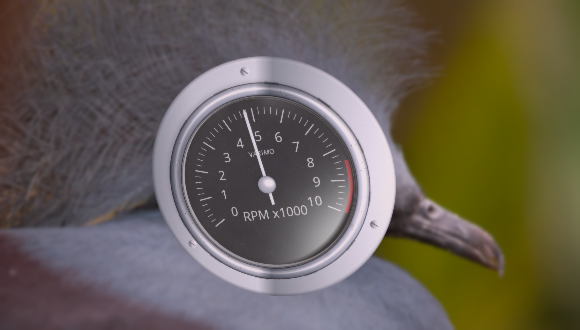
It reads 4800,rpm
